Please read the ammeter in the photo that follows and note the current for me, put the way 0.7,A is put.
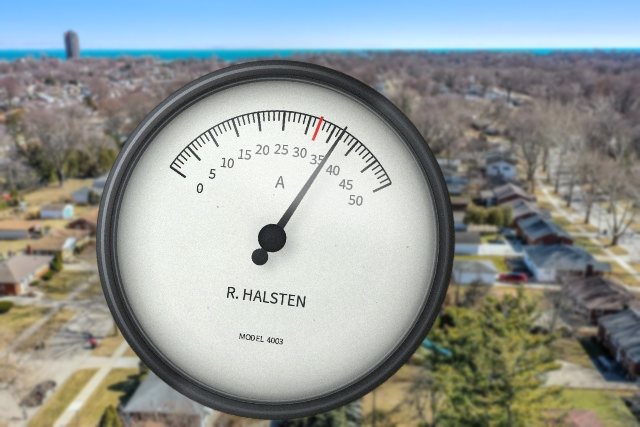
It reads 37,A
